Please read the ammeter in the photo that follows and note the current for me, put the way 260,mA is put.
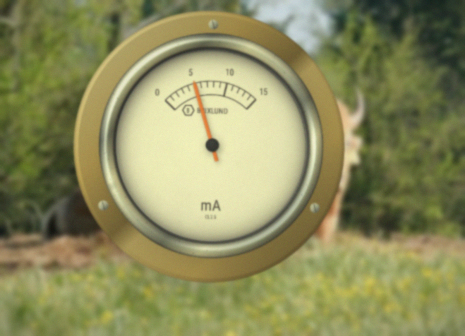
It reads 5,mA
